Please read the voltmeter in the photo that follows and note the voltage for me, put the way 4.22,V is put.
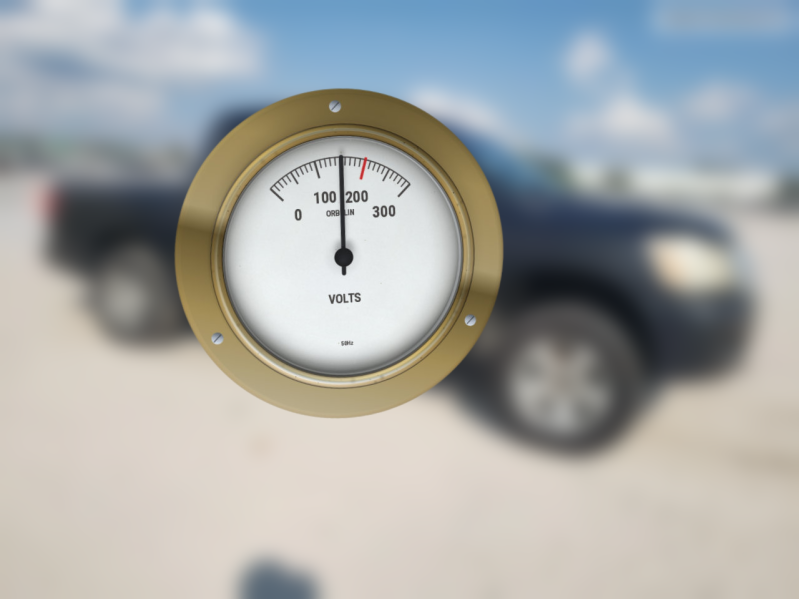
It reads 150,V
